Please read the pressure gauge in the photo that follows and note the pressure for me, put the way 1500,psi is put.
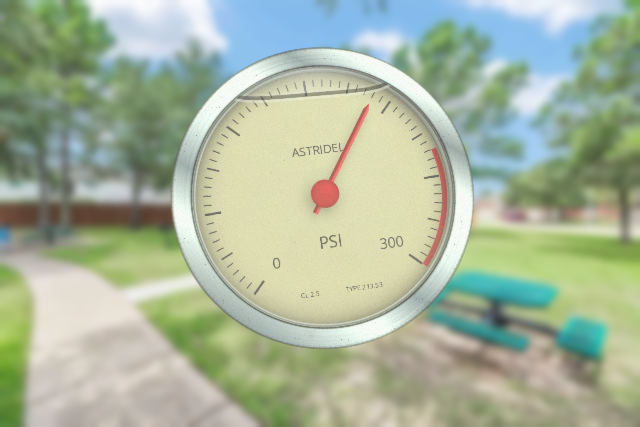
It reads 190,psi
